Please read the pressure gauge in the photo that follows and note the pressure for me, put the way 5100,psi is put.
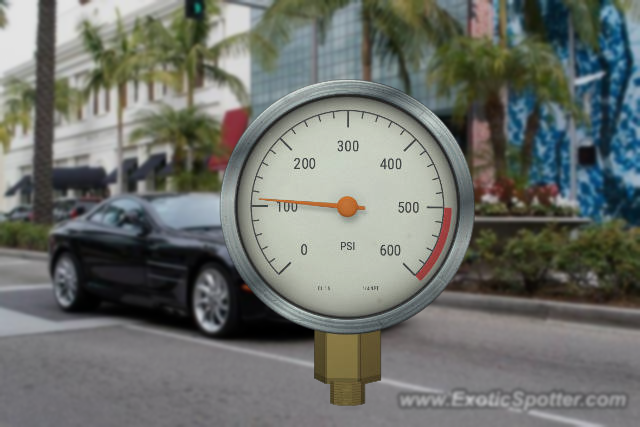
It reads 110,psi
